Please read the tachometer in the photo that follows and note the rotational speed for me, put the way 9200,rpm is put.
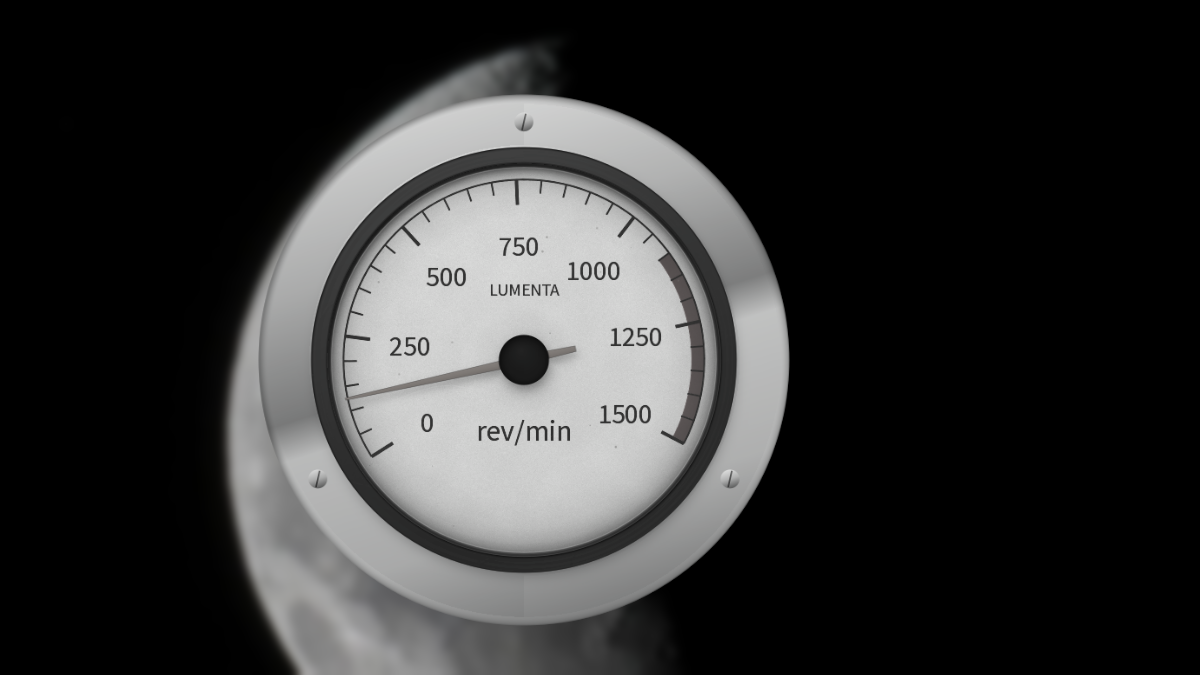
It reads 125,rpm
